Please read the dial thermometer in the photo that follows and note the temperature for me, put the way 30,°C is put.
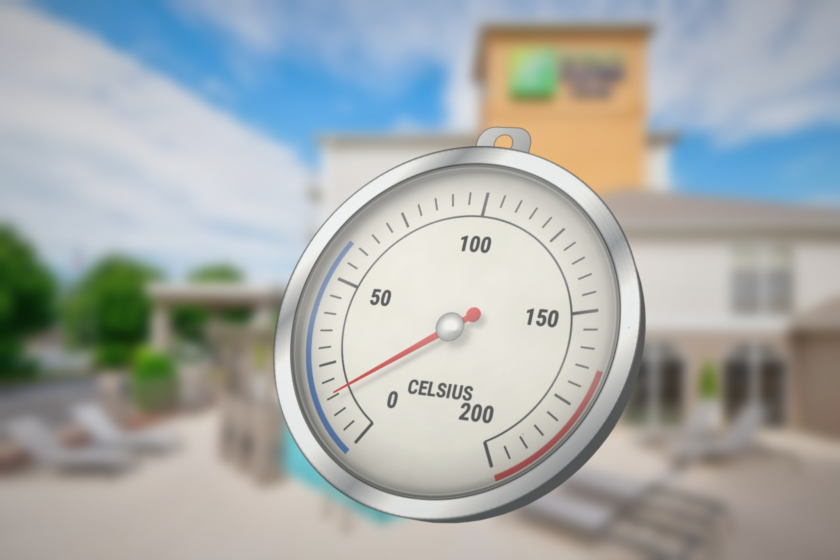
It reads 15,°C
